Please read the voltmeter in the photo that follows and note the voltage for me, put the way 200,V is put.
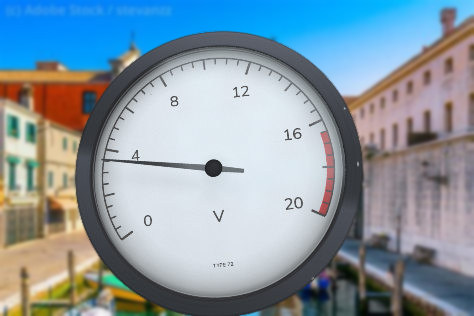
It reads 3.5,V
